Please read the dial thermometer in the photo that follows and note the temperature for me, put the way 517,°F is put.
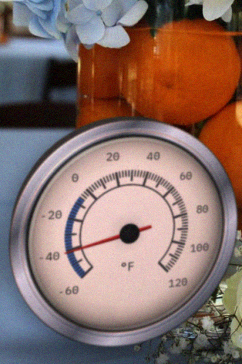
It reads -40,°F
